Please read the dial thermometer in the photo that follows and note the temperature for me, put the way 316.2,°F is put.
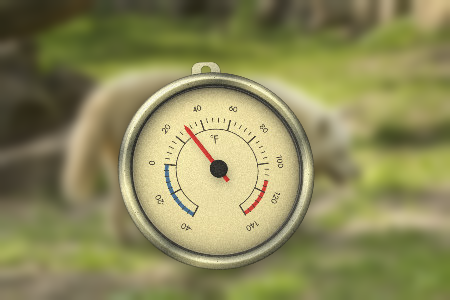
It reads 28,°F
